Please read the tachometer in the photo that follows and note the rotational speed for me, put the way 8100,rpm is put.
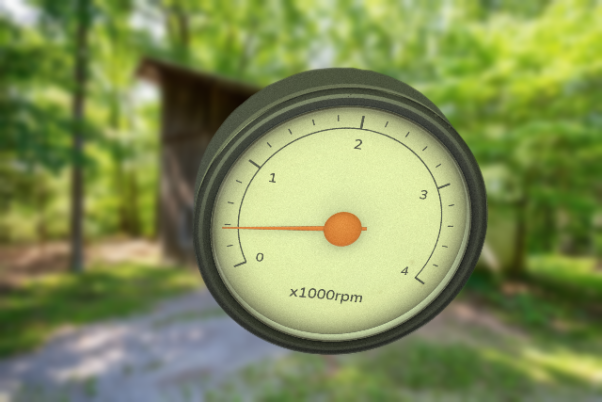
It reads 400,rpm
